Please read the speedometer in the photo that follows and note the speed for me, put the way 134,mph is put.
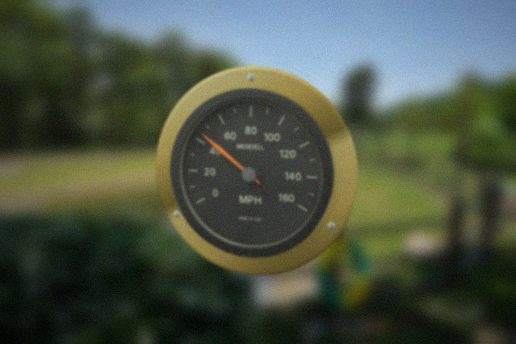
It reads 45,mph
